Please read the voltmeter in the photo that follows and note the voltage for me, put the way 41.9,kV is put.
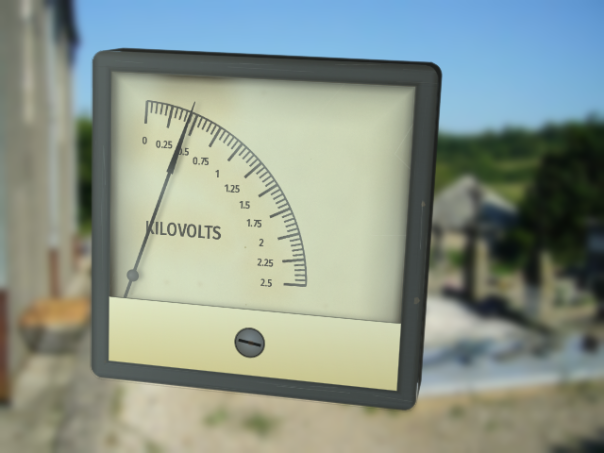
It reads 0.45,kV
